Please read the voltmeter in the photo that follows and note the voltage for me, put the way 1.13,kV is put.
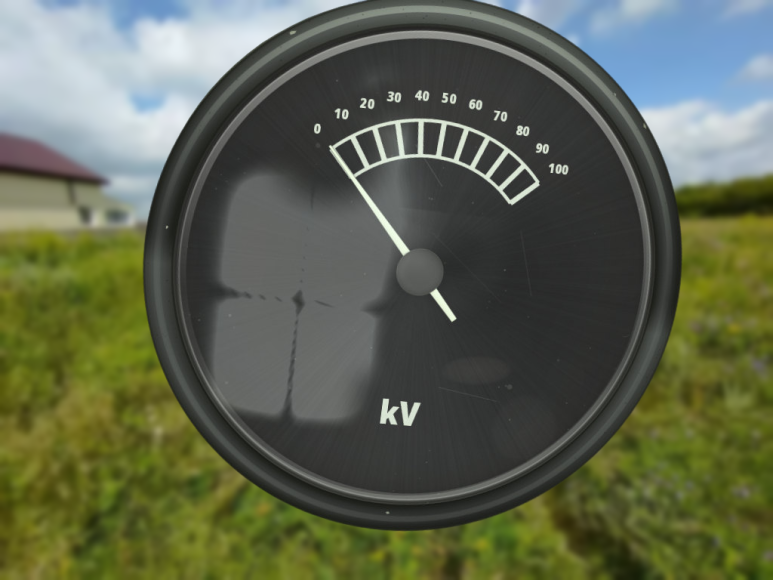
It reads 0,kV
